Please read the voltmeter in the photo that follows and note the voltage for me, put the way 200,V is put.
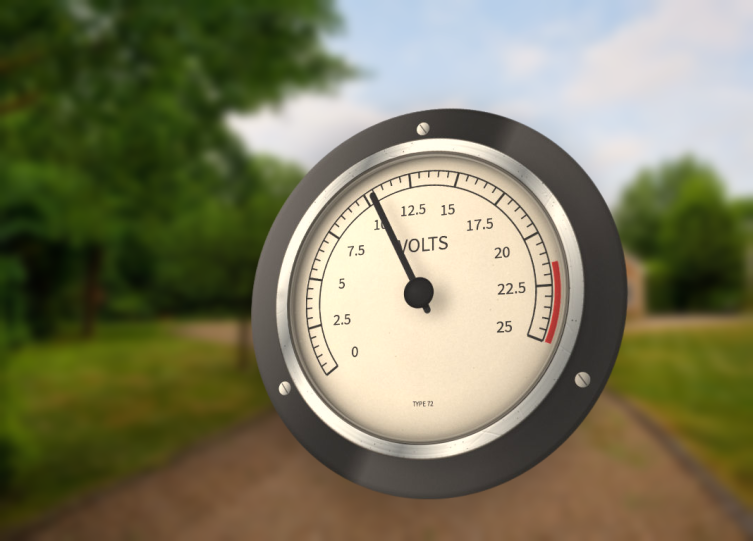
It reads 10.5,V
